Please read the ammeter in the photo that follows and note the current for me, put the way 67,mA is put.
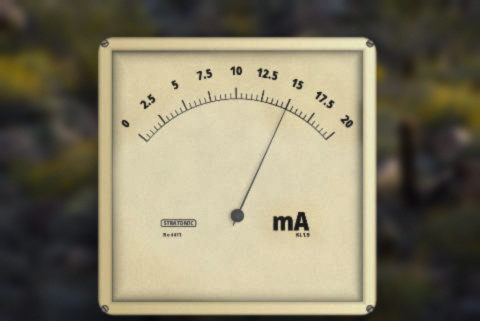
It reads 15,mA
